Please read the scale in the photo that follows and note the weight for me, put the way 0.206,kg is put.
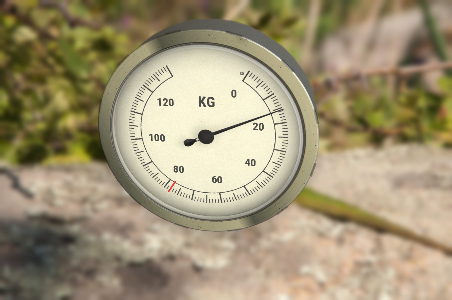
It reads 15,kg
